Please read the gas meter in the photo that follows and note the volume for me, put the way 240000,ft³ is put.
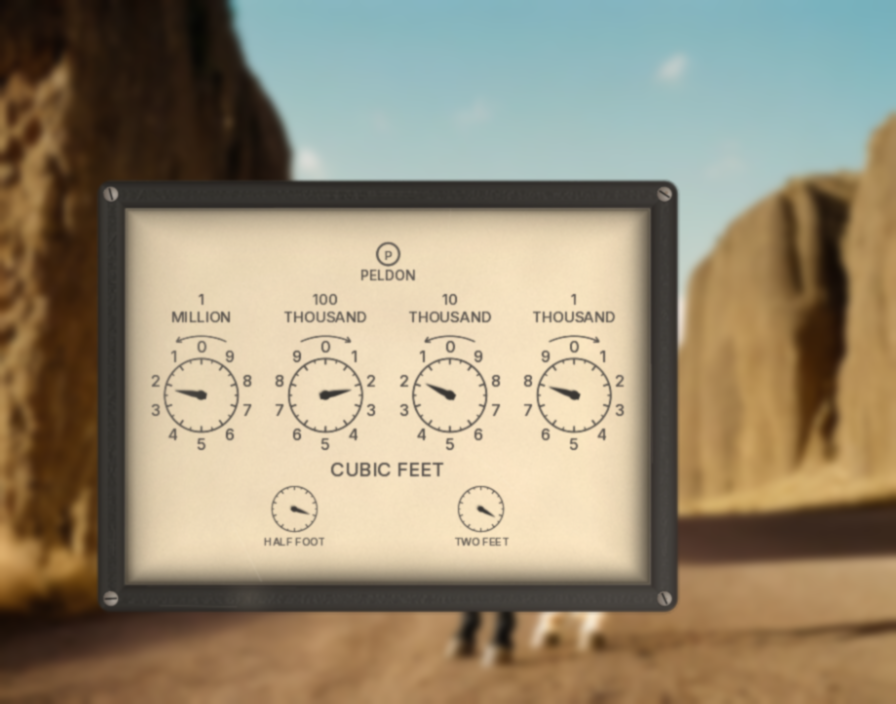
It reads 221800,ft³
